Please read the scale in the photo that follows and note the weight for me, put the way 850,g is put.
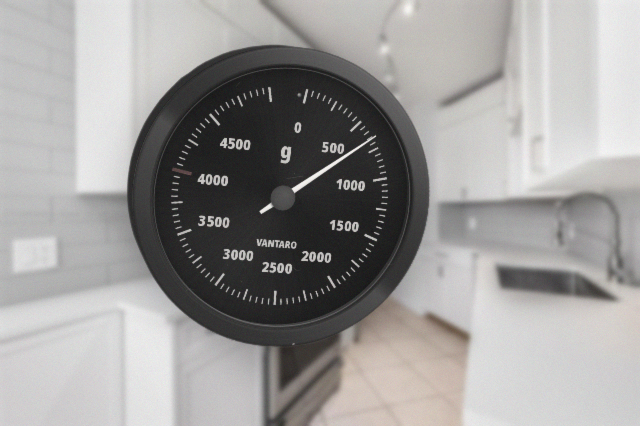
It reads 650,g
